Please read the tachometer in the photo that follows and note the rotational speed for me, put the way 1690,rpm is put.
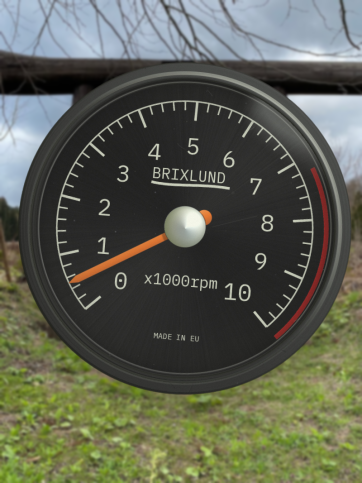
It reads 500,rpm
